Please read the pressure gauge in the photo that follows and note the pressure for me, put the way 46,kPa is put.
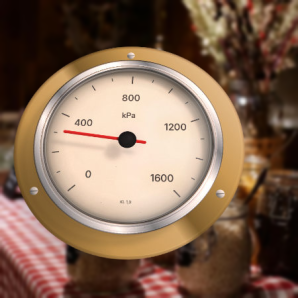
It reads 300,kPa
